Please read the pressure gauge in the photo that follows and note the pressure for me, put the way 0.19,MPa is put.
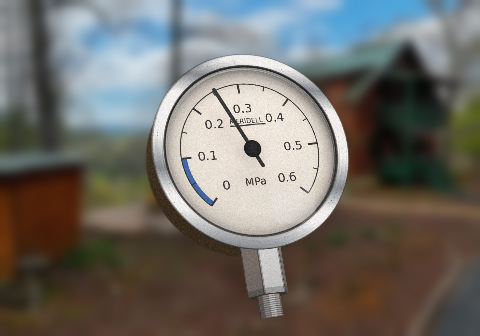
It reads 0.25,MPa
